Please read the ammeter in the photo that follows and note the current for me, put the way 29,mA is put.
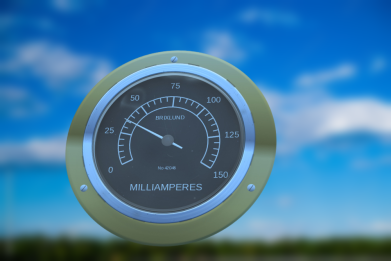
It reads 35,mA
